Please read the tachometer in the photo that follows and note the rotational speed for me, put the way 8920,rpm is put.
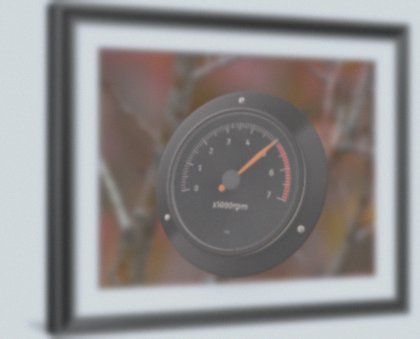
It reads 5000,rpm
